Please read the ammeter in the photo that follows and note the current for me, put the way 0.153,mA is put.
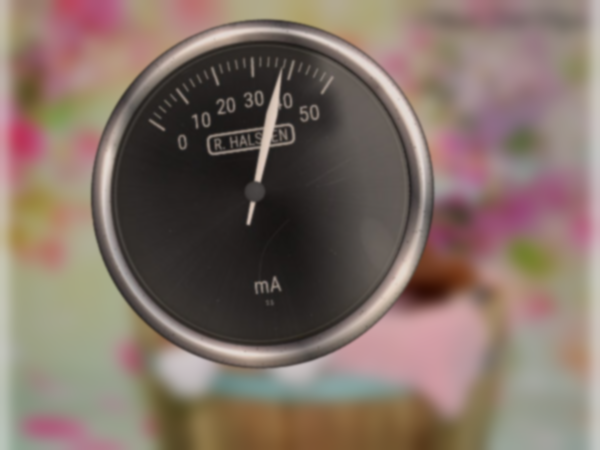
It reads 38,mA
